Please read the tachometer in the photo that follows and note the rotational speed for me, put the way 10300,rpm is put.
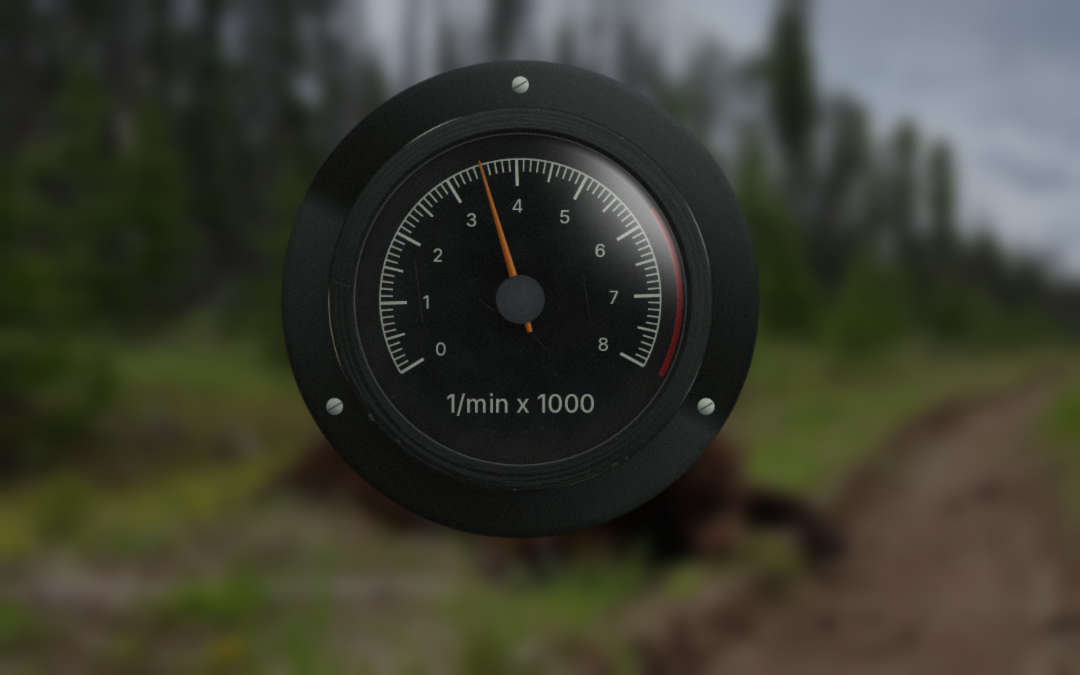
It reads 3500,rpm
